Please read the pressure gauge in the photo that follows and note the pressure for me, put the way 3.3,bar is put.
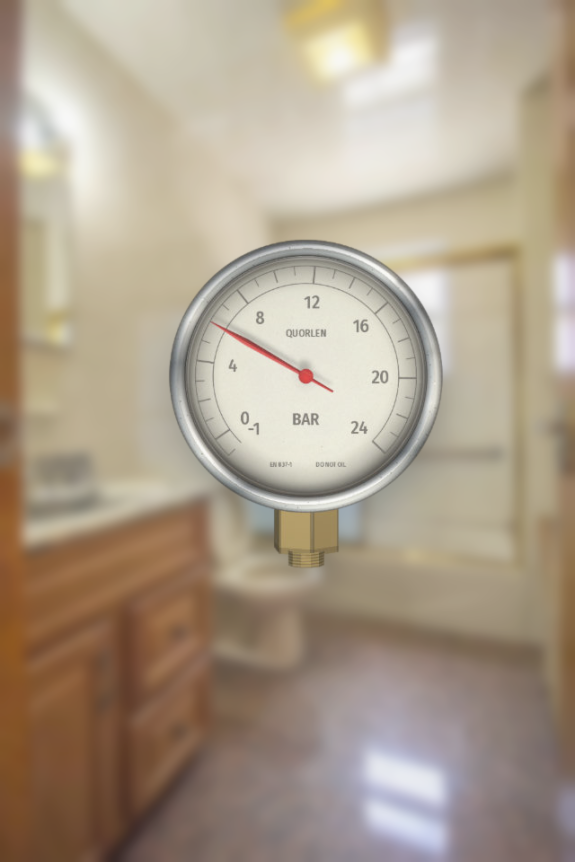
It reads 6,bar
